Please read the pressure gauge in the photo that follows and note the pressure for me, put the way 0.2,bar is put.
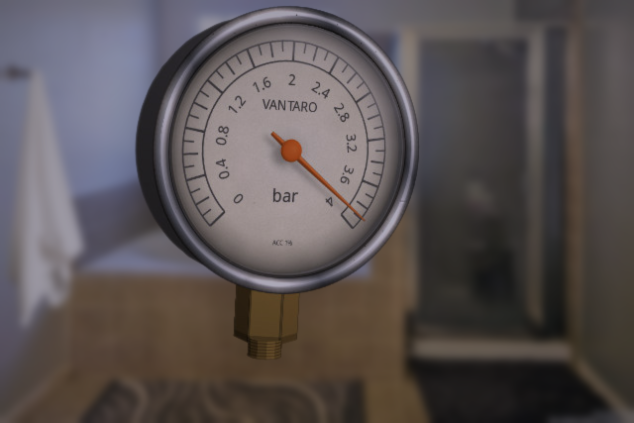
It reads 3.9,bar
